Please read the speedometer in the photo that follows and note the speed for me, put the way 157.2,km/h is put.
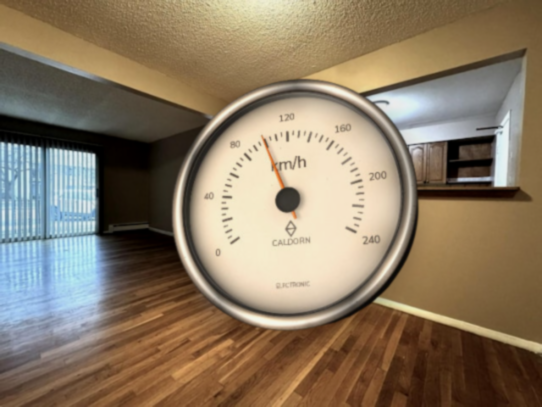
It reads 100,km/h
